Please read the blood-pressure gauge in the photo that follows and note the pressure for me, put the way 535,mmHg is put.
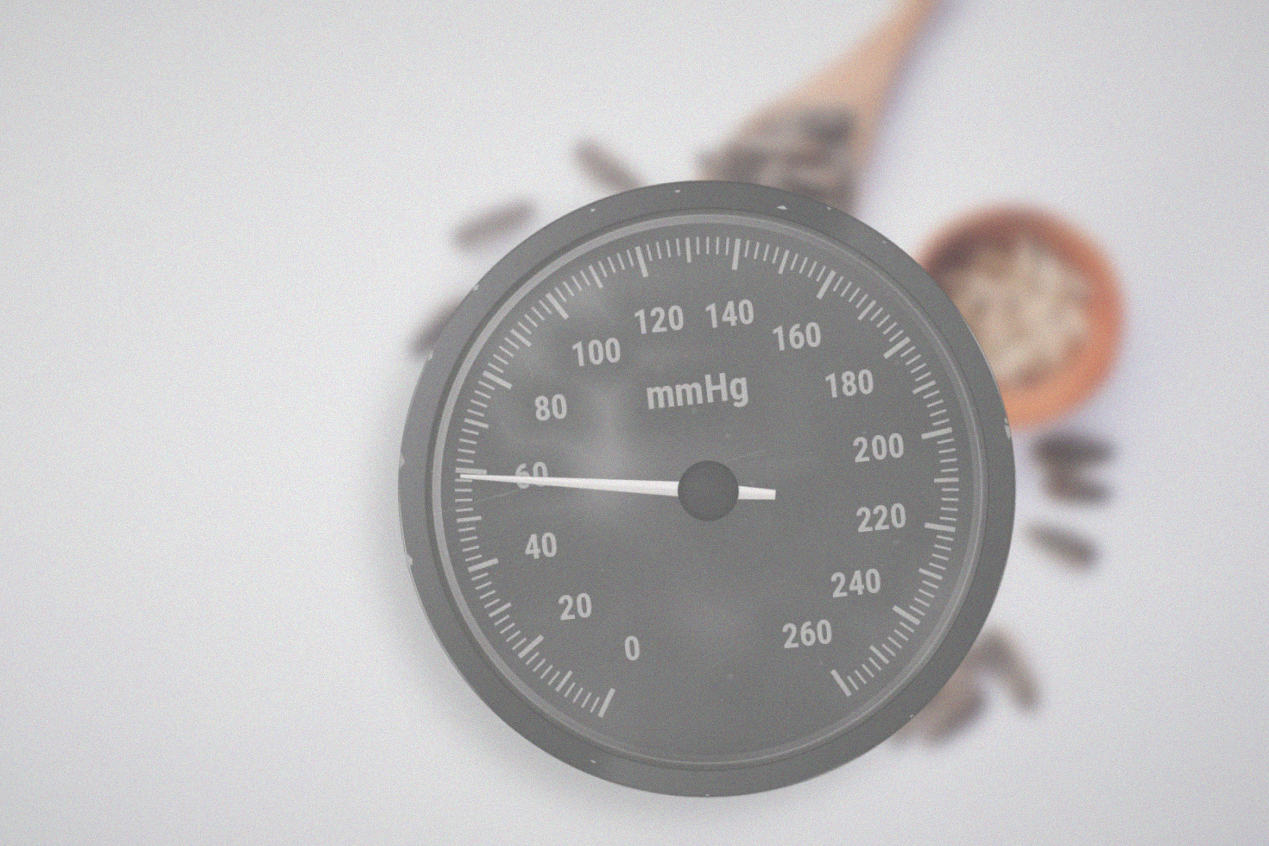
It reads 59,mmHg
